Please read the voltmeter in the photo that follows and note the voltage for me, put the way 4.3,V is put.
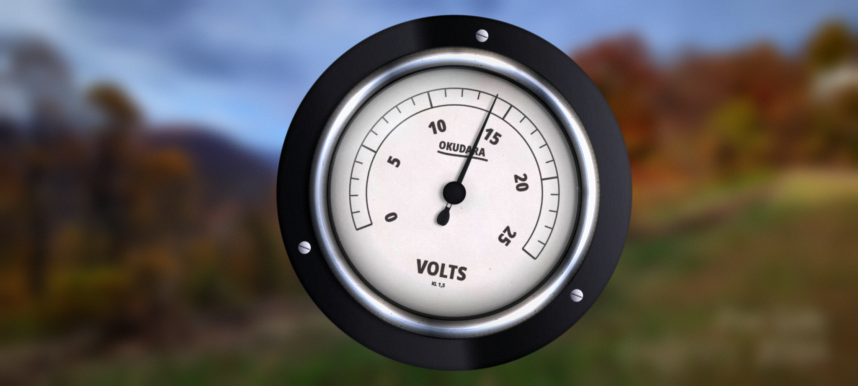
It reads 14,V
